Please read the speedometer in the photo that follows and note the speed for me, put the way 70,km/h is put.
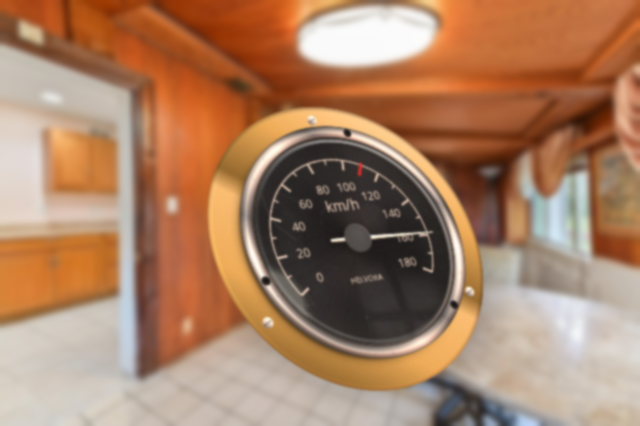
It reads 160,km/h
